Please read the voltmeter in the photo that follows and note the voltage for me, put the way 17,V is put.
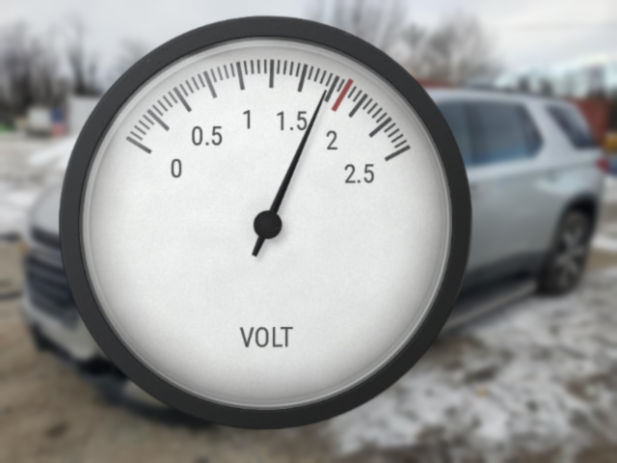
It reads 1.7,V
